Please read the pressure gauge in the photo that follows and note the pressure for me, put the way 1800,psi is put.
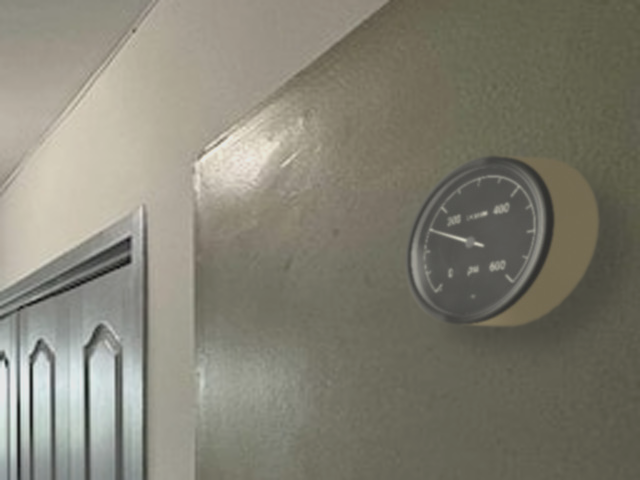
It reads 150,psi
